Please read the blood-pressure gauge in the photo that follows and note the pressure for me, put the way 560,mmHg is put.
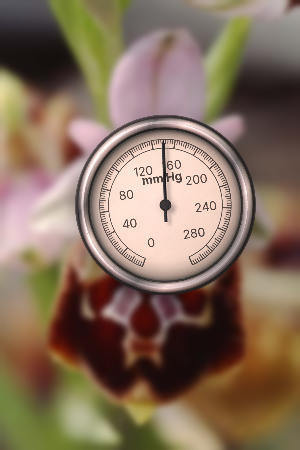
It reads 150,mmHg
